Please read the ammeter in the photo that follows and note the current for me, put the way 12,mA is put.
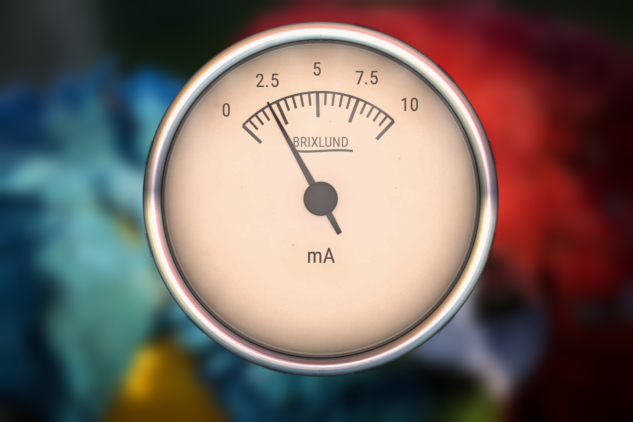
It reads 2,mA
